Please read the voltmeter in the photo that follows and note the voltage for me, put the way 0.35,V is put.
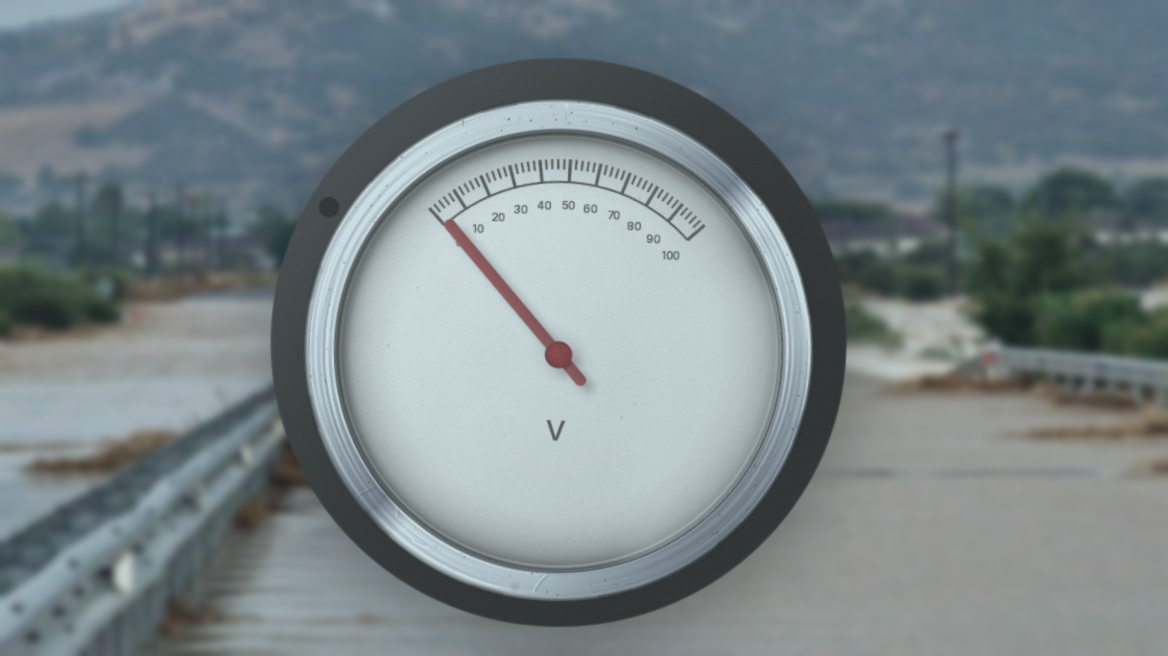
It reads 2,V
